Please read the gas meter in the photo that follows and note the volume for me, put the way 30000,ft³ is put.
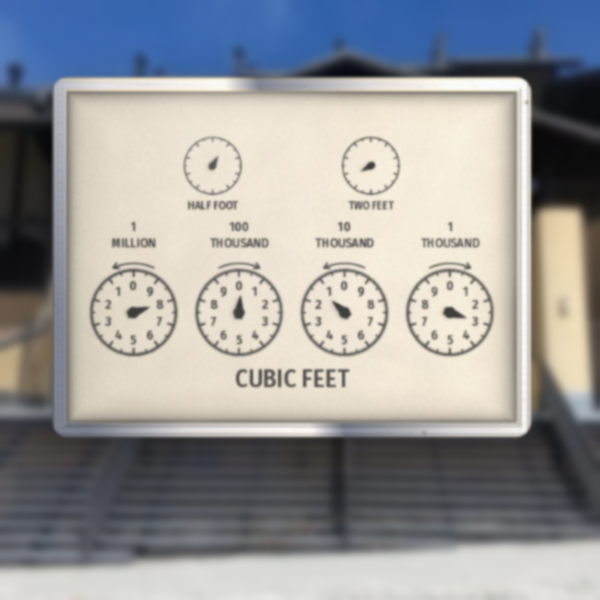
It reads 801300,ft³
